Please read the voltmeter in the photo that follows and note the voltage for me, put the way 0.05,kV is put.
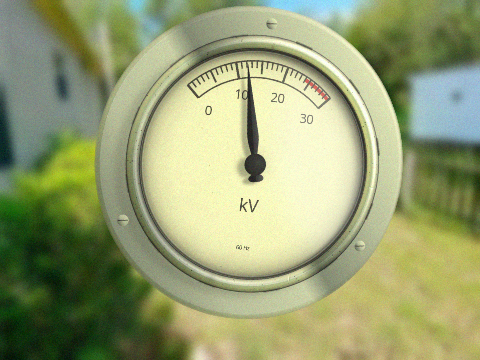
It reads 12,kV
